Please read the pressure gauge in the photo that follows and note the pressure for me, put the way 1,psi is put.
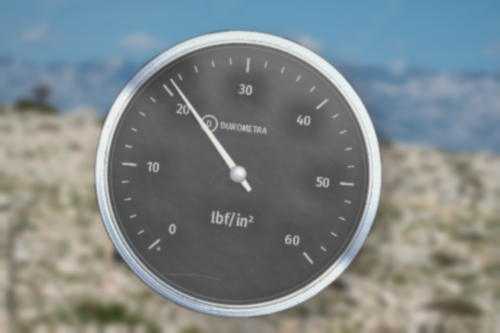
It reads 21,psi
